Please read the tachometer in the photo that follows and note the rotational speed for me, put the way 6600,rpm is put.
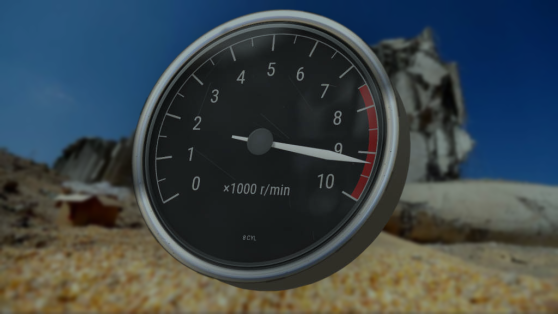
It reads 9250,rpm
